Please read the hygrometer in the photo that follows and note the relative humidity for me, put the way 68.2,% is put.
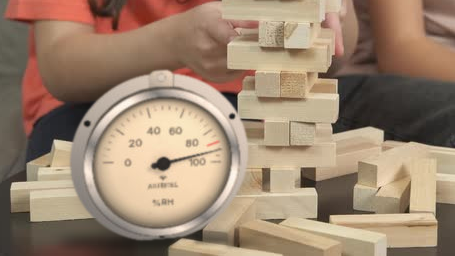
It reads 92,%
